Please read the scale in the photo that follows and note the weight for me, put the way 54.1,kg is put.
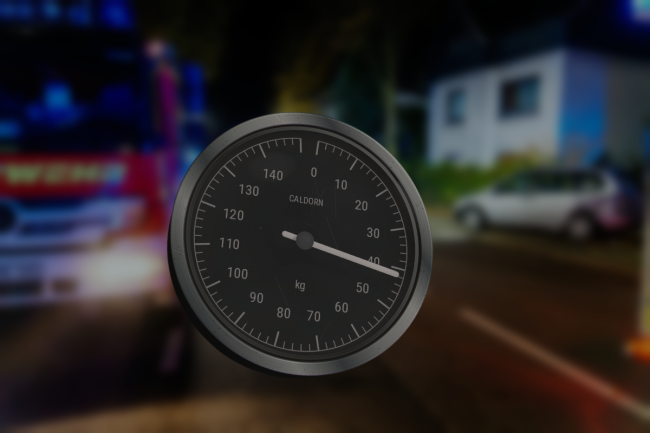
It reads 42,kg
